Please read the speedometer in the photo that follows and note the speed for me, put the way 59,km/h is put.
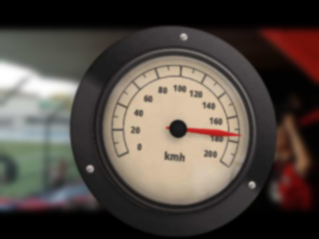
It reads 175,km/h
